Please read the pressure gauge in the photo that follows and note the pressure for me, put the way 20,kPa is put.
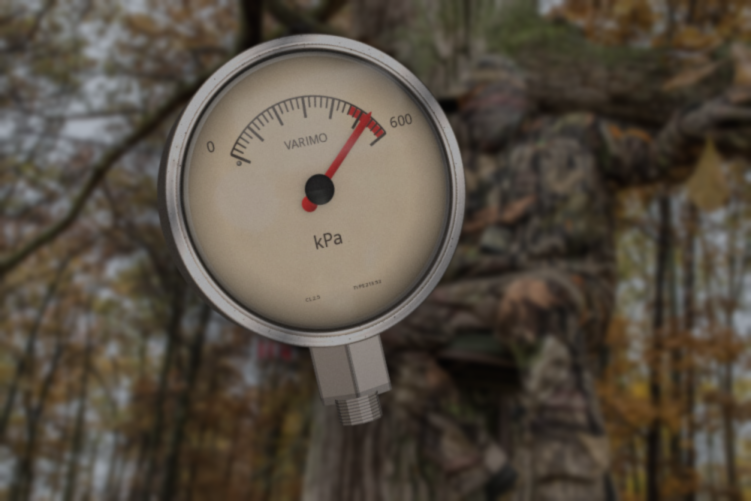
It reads 520,kPa
